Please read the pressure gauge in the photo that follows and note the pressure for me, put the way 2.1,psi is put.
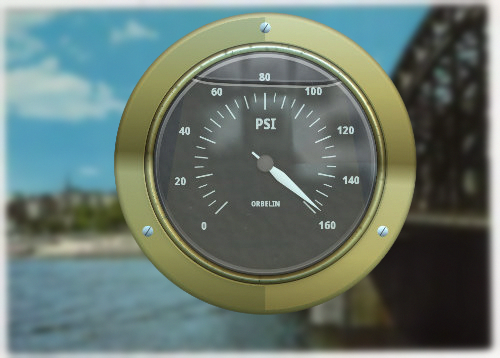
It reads 157.5,psi
